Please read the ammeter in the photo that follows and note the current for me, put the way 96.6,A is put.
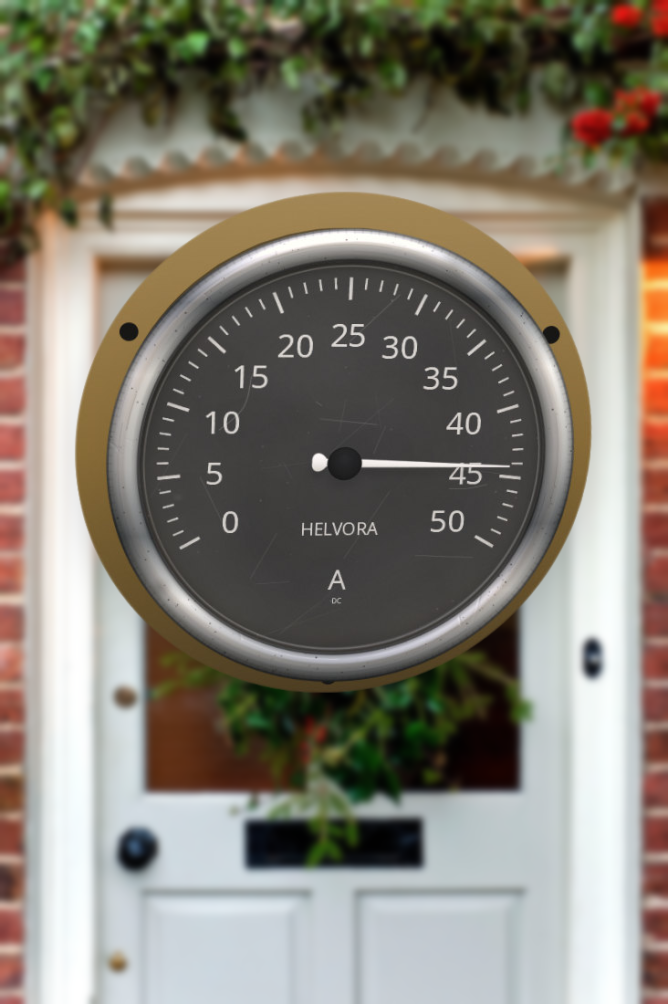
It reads 44,A
